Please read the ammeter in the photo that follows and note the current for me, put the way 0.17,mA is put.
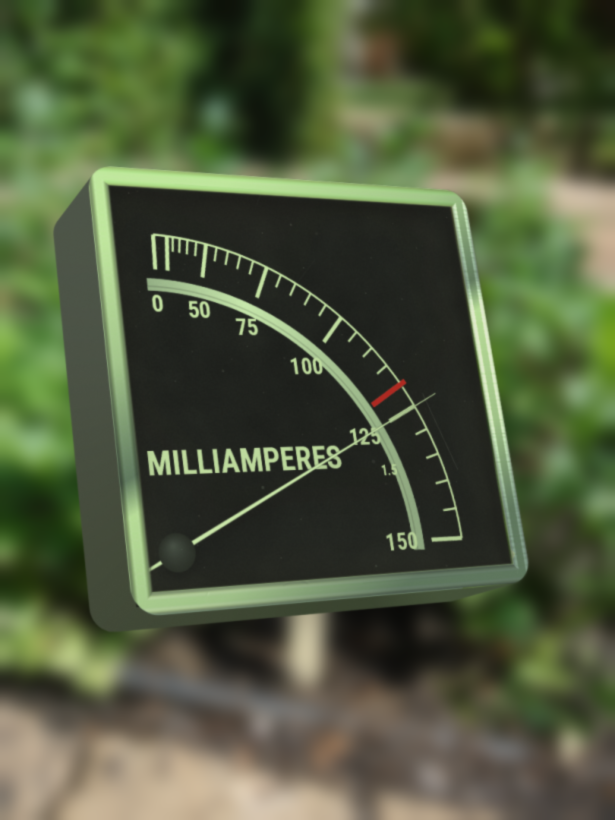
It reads 125,mA
